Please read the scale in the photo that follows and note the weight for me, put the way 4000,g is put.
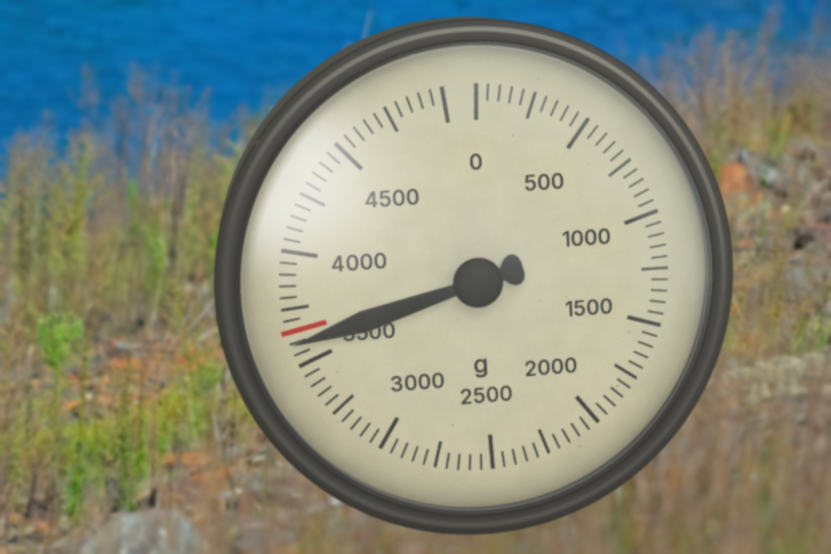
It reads 3600,g
